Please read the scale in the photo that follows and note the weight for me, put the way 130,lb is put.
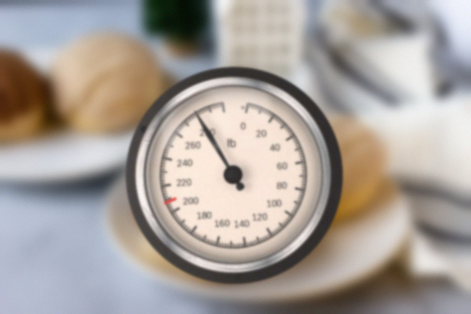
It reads 280,lb
